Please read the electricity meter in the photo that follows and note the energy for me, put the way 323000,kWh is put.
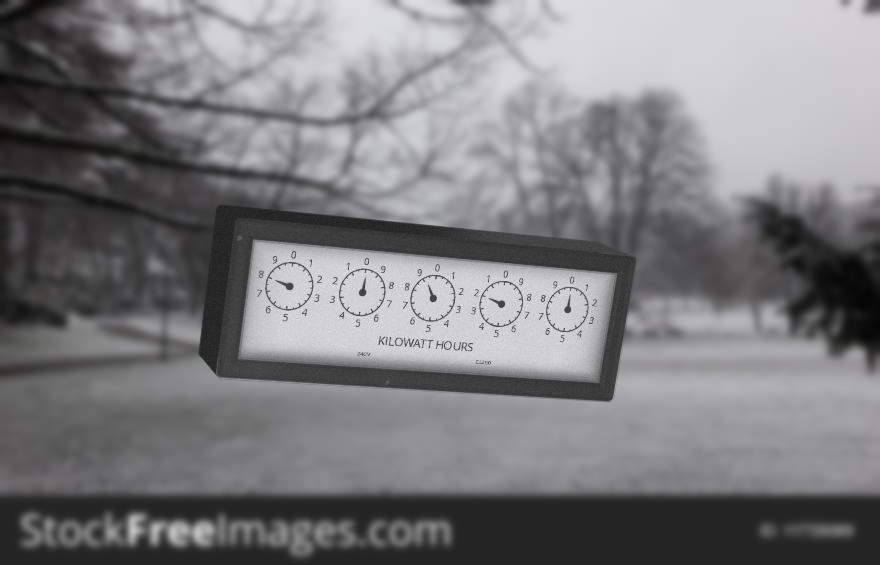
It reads 79920,kWh
